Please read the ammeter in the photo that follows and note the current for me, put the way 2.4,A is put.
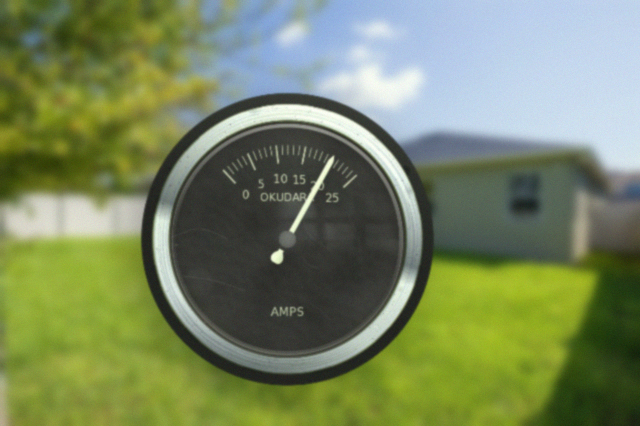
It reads 20,A
